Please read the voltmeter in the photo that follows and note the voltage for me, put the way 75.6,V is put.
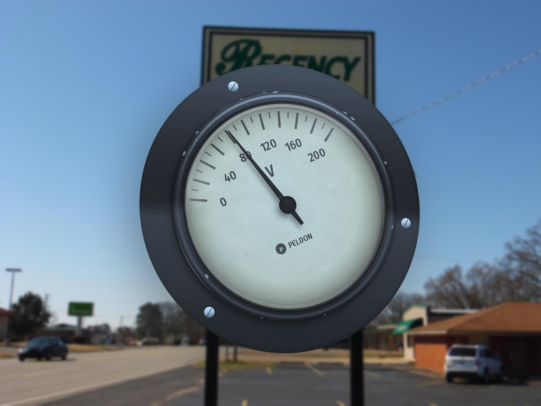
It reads 80,V
